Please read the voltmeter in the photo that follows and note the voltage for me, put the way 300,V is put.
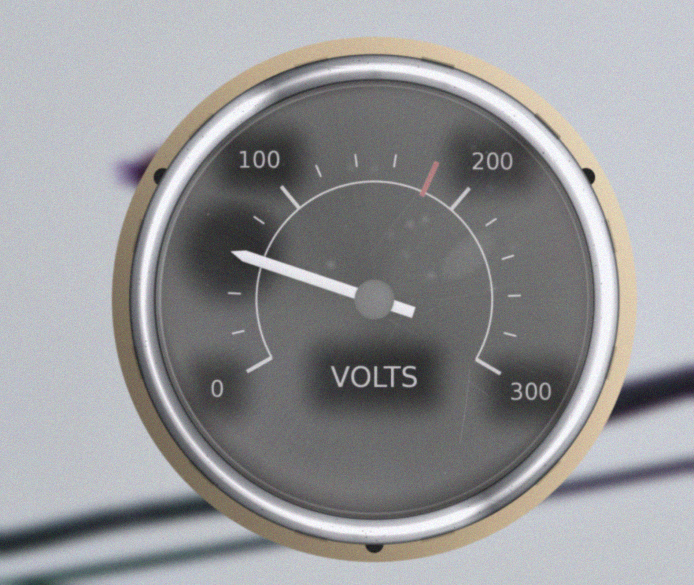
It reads 60,V
